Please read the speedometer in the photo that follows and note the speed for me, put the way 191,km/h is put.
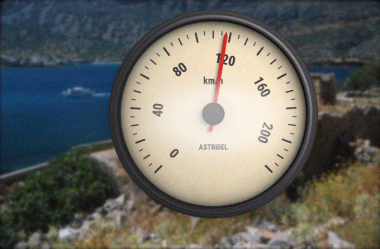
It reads 117.5,km/h
